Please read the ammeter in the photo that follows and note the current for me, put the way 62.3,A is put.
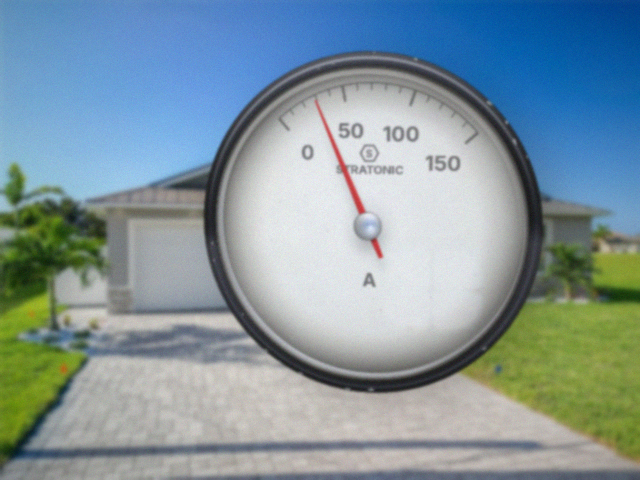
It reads 30,A
